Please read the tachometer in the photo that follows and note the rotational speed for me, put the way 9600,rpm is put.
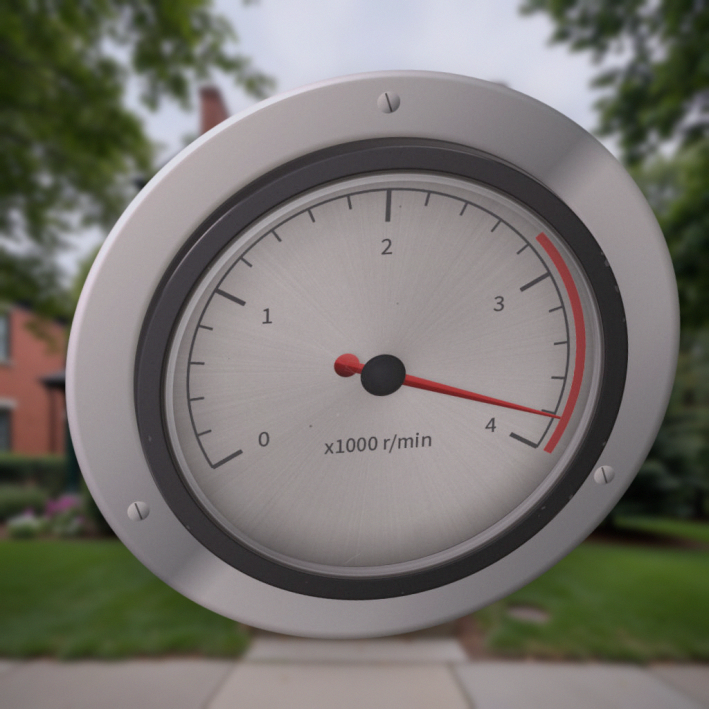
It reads 3800,rpm
